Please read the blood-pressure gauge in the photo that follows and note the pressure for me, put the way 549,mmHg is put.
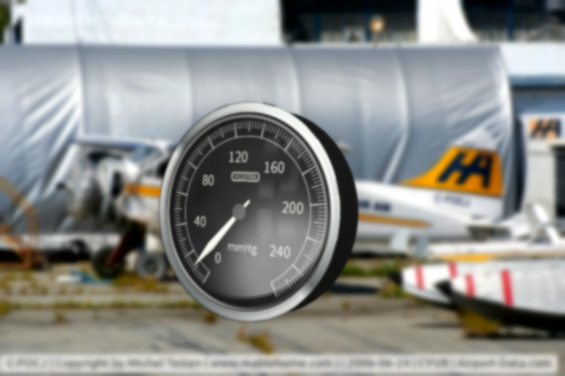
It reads 10,mmHg
